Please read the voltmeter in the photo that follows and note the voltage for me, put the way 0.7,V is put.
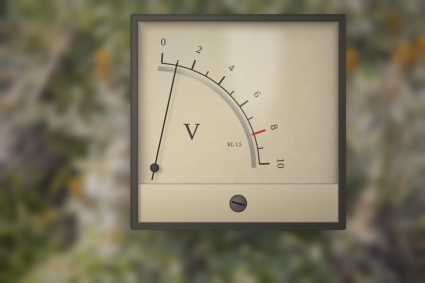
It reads 1,V
